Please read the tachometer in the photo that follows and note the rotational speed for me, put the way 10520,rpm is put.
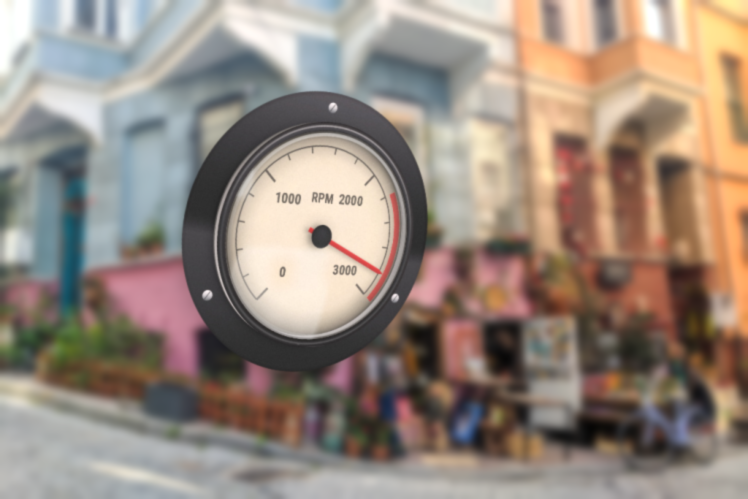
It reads 2800,rpm
